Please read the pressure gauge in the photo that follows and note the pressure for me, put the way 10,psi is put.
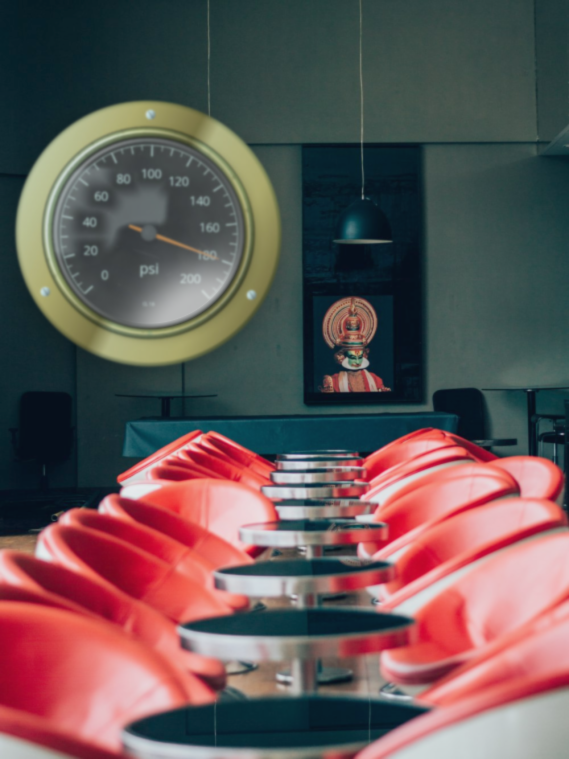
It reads 180,psi
